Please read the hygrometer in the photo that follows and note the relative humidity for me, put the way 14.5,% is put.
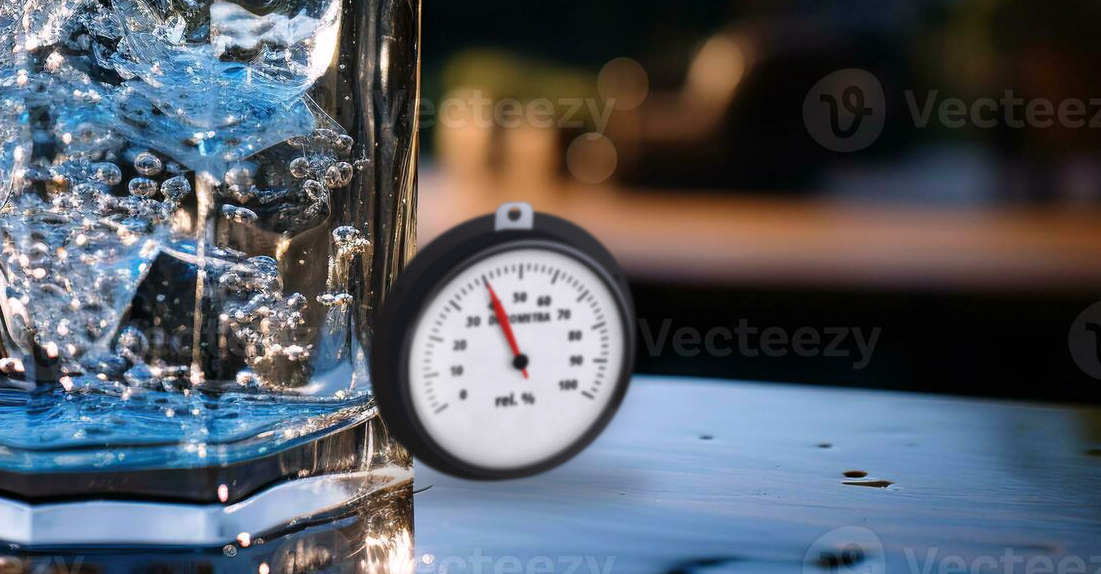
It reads 40,%
